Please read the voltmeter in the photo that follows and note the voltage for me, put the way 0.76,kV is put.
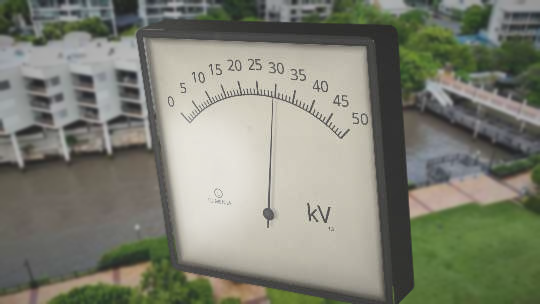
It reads 30,kV
